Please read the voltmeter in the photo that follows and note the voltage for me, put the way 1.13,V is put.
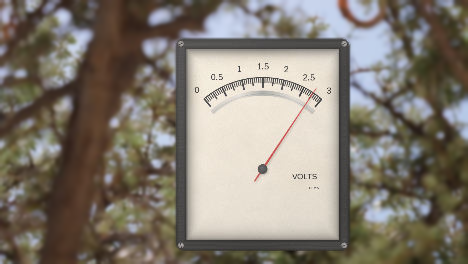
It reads 2.75,V
